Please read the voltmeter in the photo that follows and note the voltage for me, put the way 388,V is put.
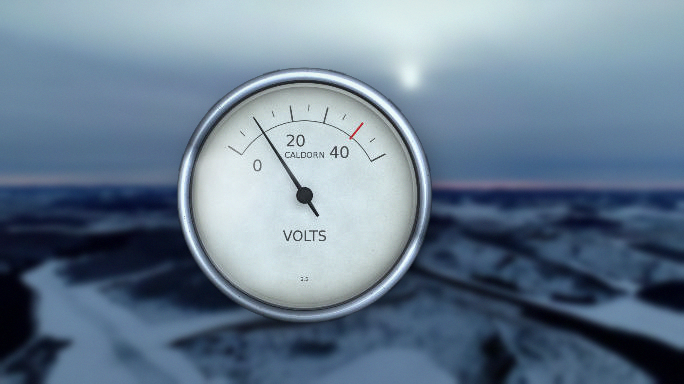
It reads 10,V
